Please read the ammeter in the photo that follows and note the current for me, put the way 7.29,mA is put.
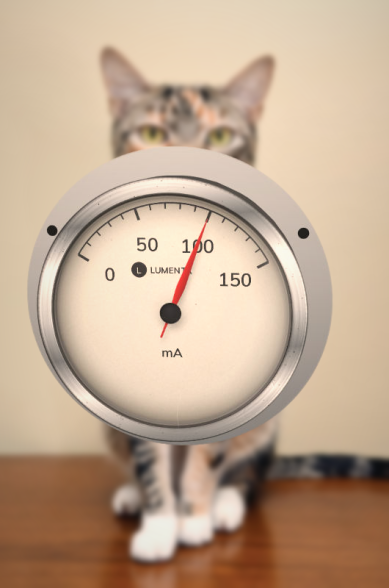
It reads 100,mA
